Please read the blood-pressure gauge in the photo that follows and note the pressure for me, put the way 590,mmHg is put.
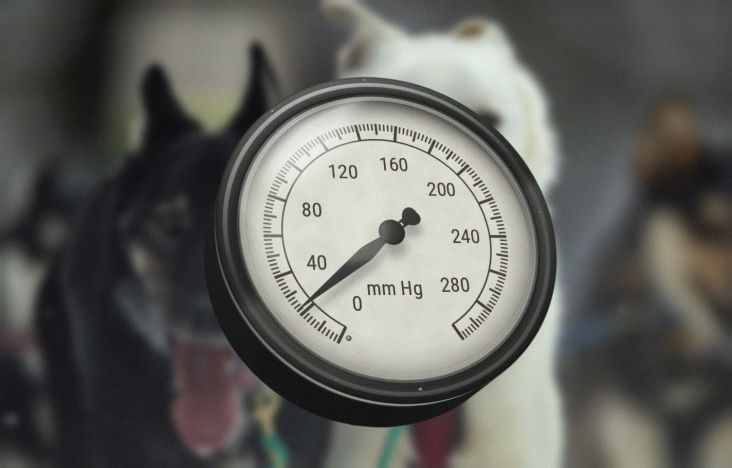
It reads 22,mmHg
